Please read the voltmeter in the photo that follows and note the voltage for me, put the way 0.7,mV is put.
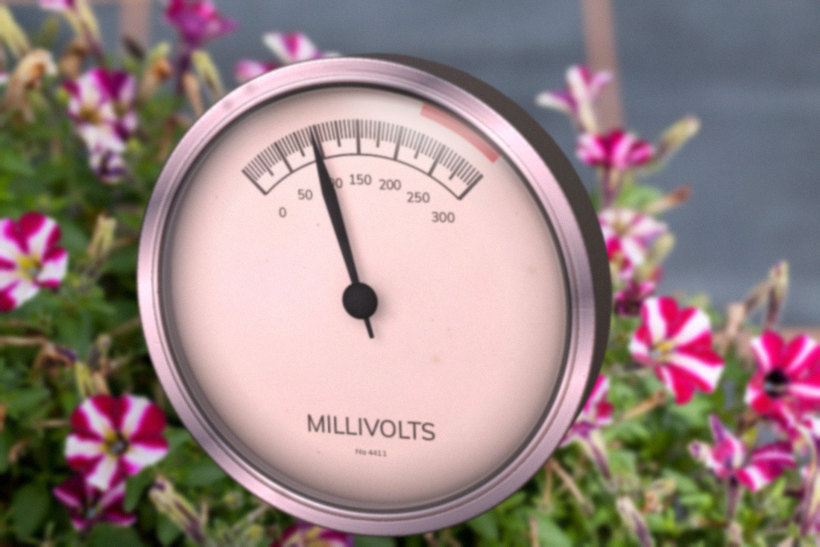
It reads 100,mV
